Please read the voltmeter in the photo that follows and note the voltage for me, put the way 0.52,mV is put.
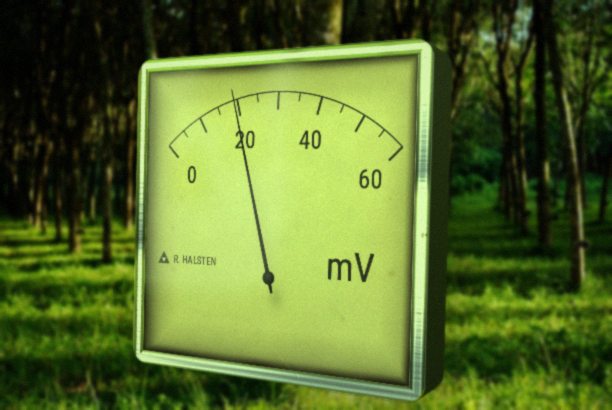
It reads 20,mV
